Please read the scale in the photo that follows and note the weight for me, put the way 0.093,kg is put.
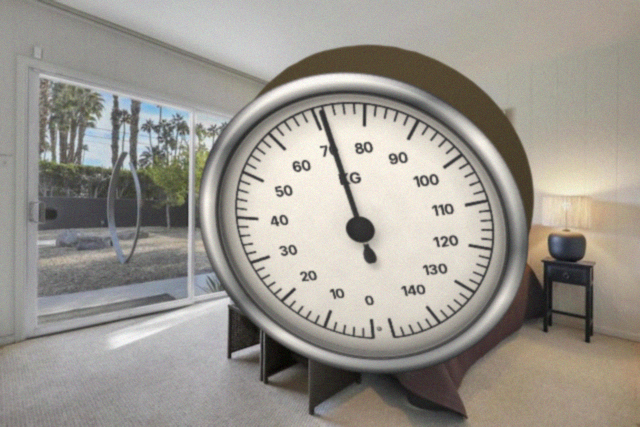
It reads 72,kg
